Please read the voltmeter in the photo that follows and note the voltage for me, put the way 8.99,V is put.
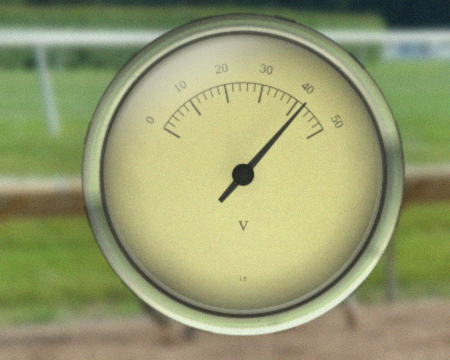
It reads 42,V
